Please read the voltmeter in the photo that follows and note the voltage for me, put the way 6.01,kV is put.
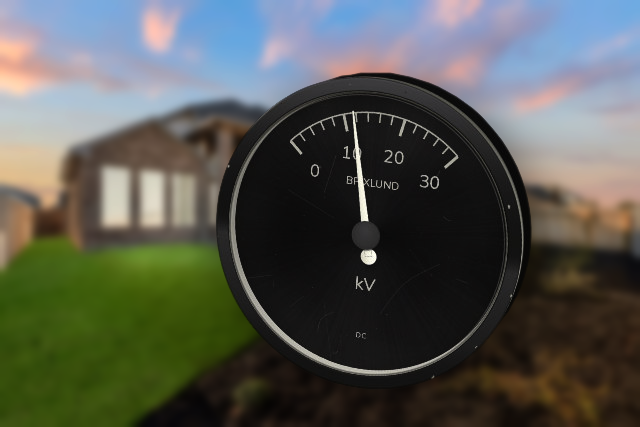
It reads 12,kV
